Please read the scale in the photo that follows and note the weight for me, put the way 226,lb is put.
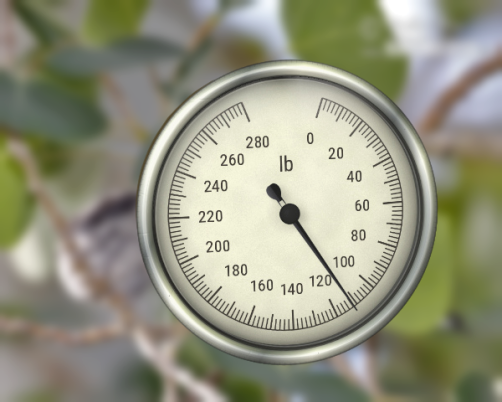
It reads 112,lb
